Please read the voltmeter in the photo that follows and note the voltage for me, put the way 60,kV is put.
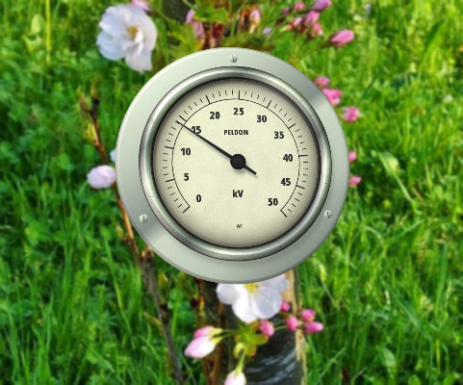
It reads 14,kV
